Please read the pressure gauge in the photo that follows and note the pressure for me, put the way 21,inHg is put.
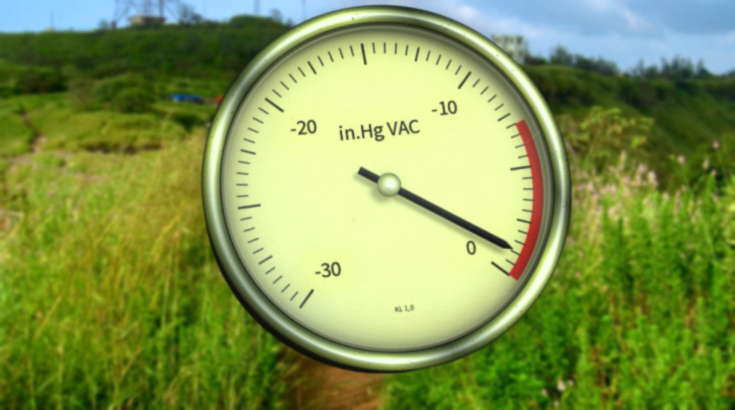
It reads -1,inHg
